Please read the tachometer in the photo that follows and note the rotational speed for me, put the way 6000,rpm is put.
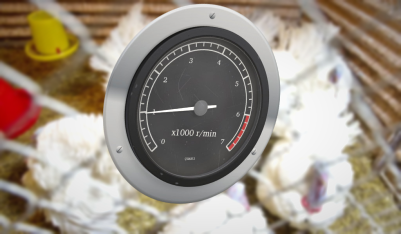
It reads 1000,rpm
